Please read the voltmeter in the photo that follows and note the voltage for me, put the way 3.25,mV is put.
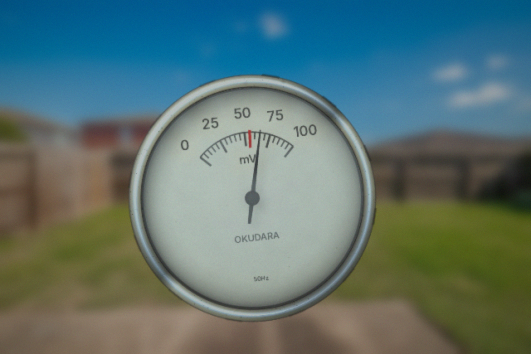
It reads 65,mV
